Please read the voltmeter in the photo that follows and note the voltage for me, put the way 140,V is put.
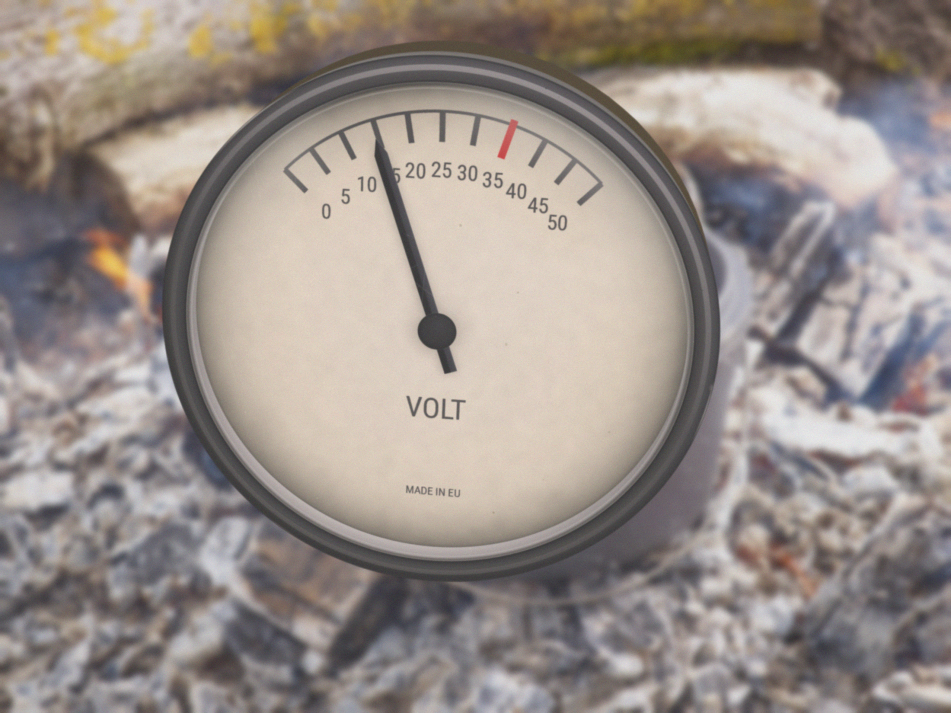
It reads 15,V
